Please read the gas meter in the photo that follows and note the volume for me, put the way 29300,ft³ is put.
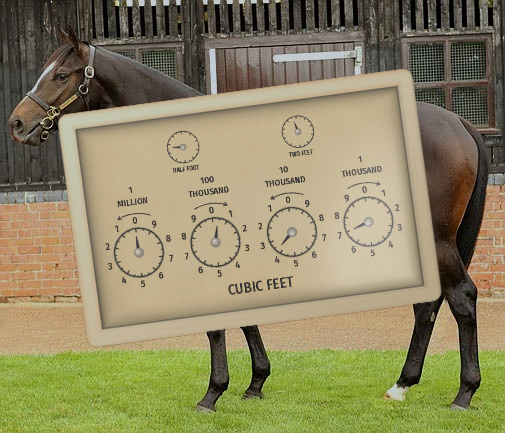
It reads 3700,ft³
